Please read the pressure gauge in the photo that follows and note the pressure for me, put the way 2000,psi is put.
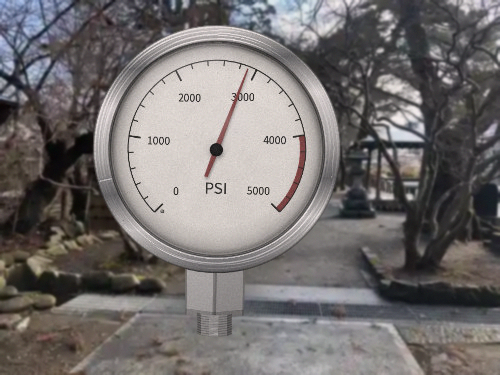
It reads 2900,psi
